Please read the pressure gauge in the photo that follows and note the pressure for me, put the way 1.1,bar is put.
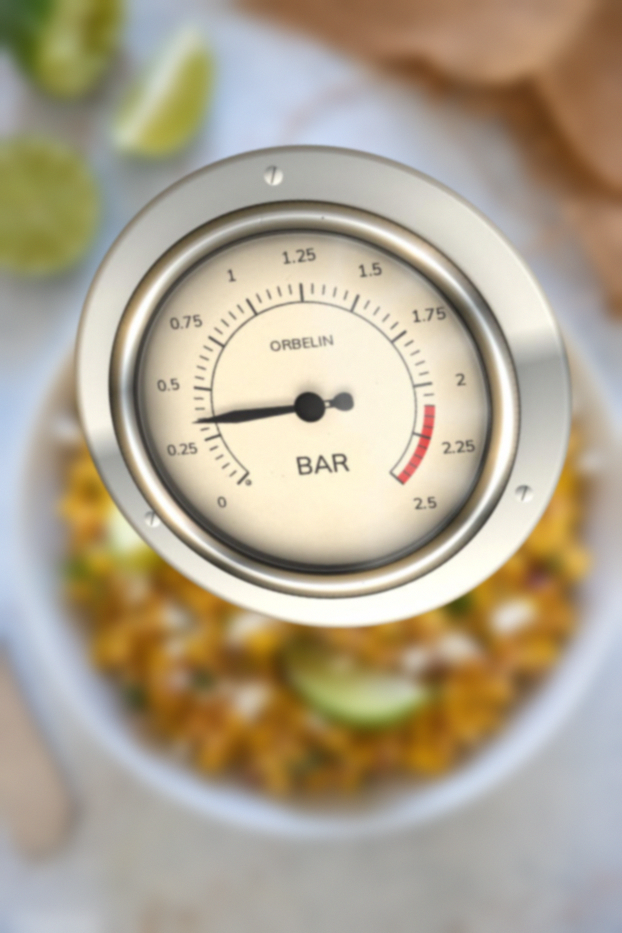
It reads 0.35,bar
